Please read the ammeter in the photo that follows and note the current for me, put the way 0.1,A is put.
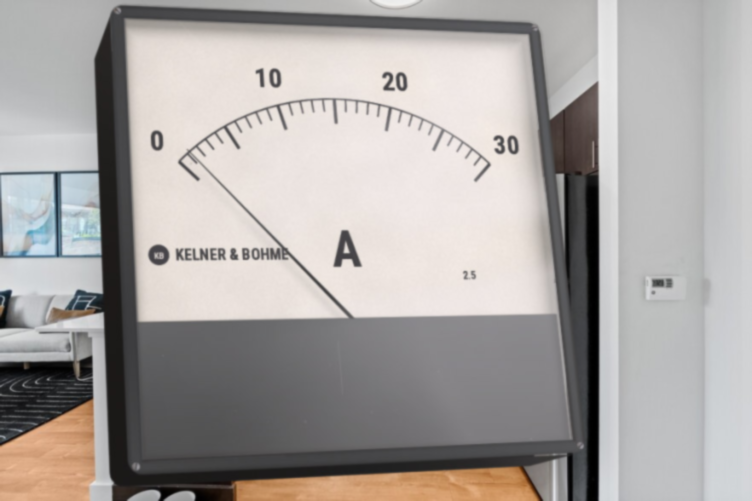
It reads 1,A
